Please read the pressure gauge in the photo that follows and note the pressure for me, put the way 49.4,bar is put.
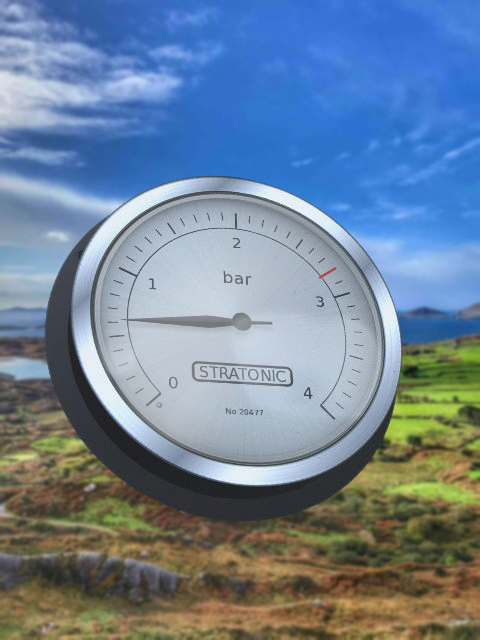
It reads 0.6,bar
